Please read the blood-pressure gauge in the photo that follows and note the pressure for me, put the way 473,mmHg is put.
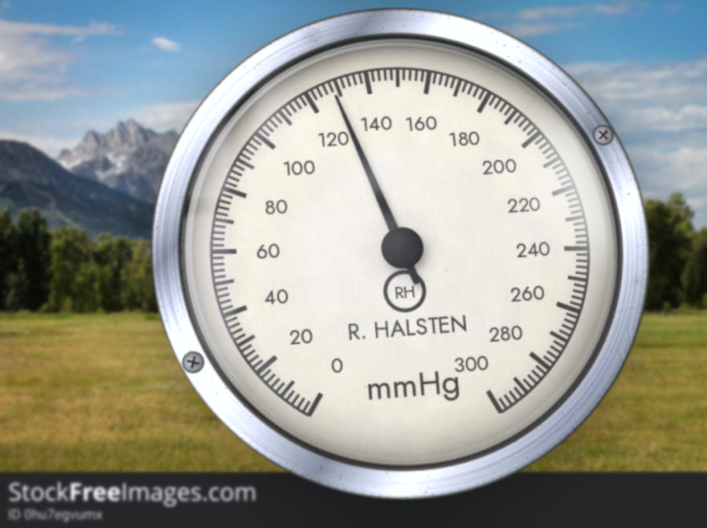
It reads 128,mmHg
